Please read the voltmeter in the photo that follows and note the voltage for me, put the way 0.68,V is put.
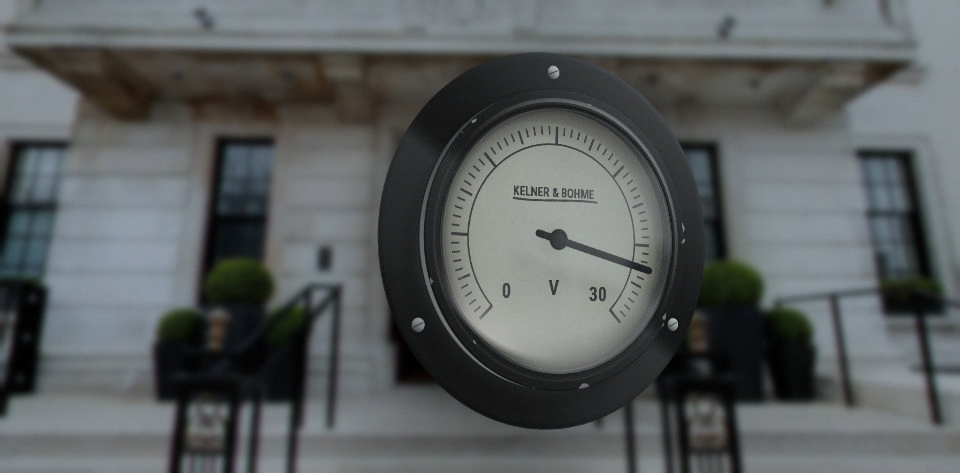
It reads 26.5,V
